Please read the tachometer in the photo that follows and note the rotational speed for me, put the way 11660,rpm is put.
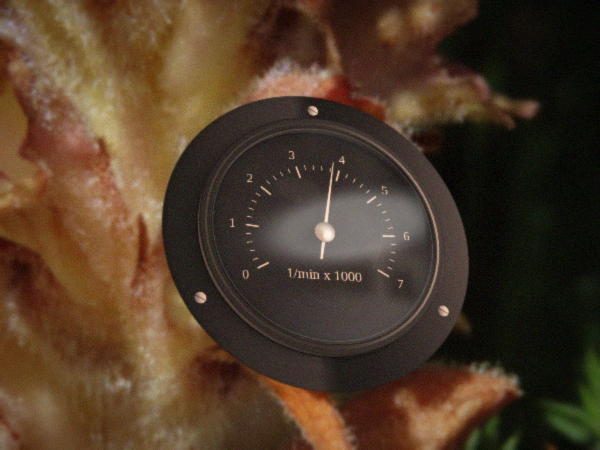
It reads 3800,rpm
